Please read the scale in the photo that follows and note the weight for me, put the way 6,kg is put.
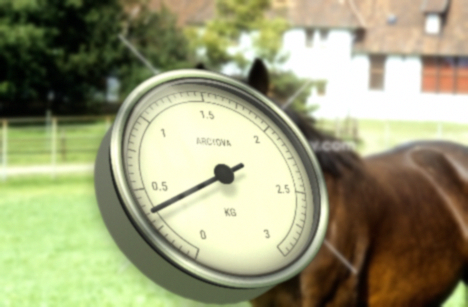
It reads 0.35,kg
